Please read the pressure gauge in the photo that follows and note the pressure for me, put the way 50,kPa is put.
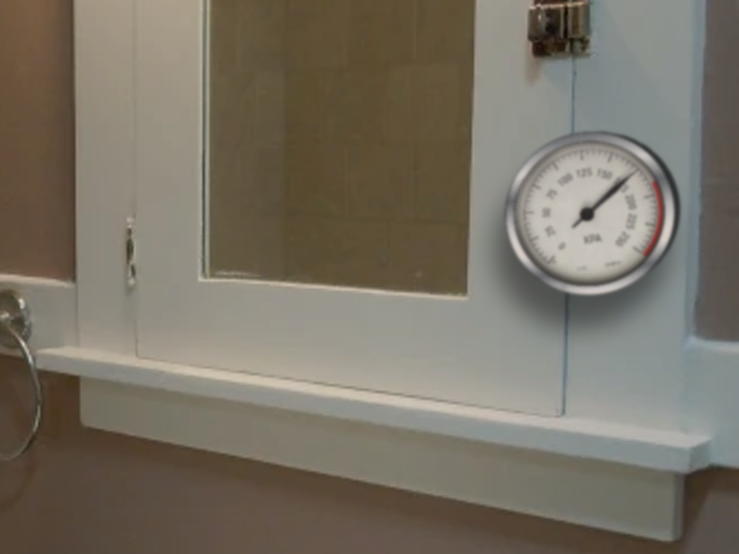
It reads 175,kPa
